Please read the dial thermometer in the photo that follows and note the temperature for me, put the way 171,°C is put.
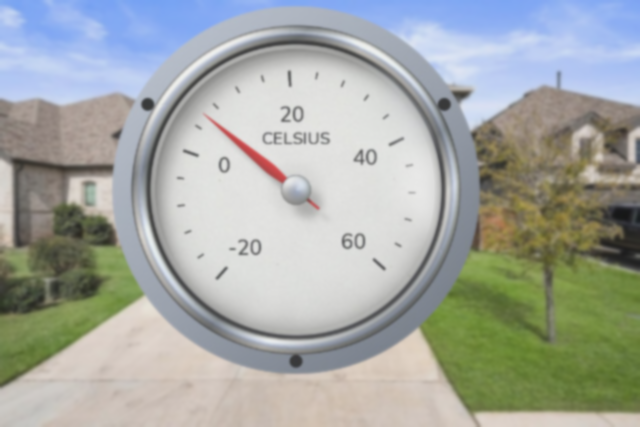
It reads 6,°C
